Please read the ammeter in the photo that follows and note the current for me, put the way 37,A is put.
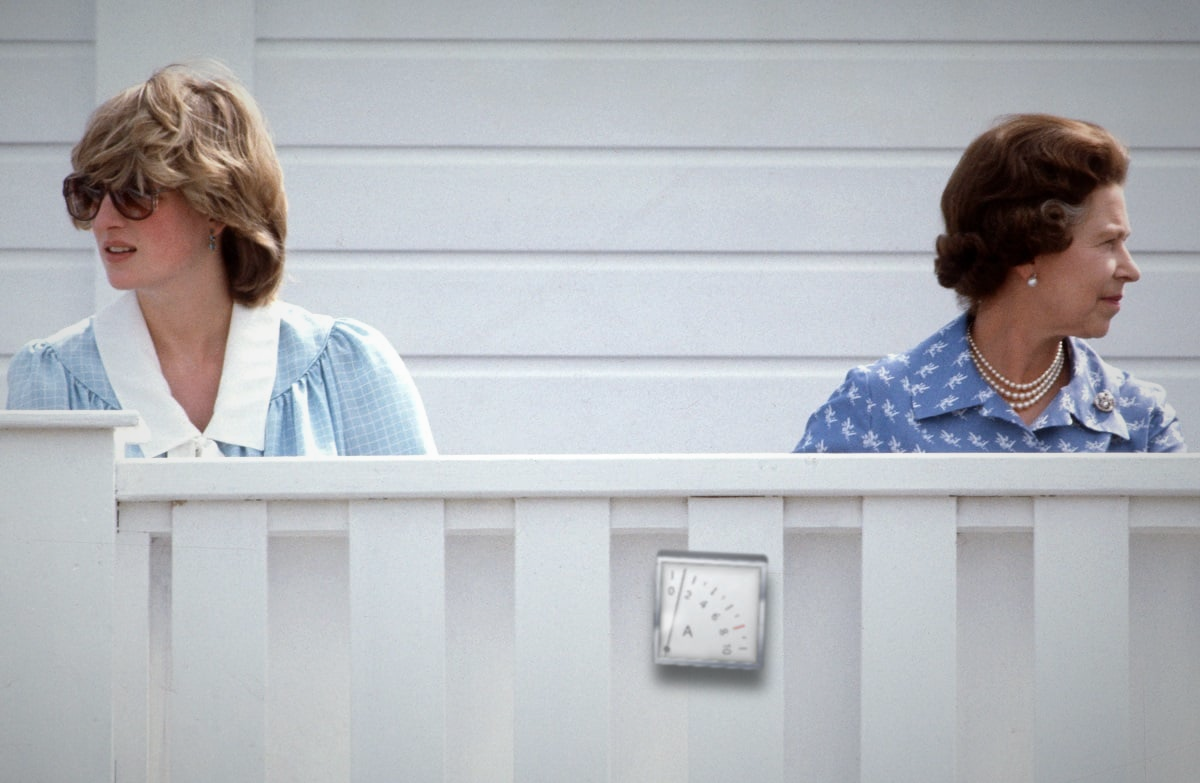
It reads 1,A
